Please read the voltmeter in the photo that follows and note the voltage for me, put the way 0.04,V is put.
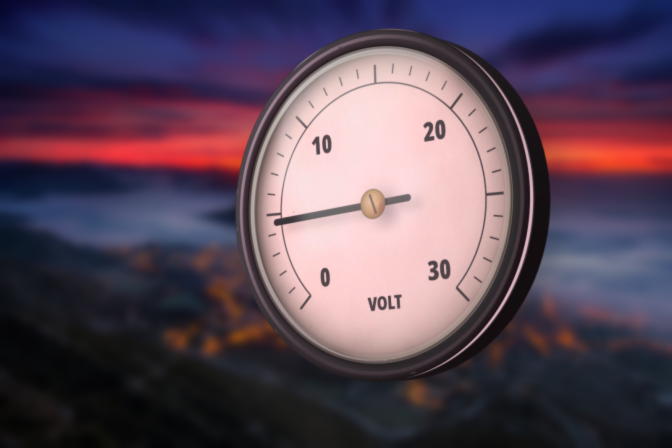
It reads 4.5,V
